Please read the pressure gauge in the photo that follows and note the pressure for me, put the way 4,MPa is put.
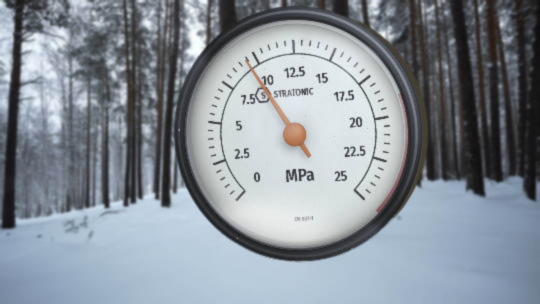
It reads 9.5,MPa
